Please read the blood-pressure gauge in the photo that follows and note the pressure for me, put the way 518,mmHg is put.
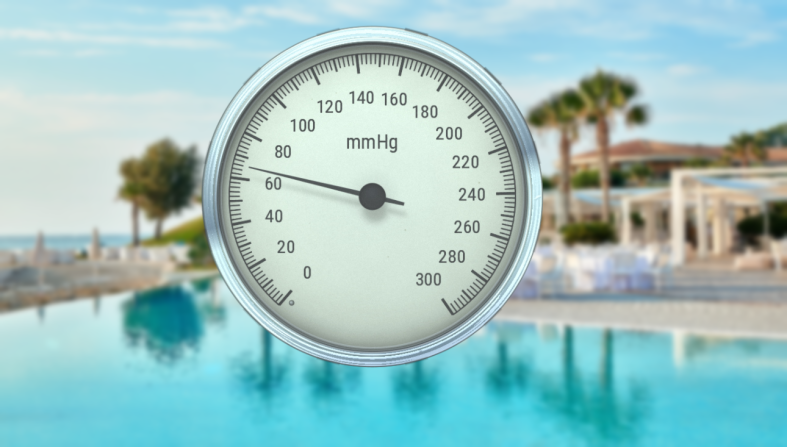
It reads 66,mmHg
